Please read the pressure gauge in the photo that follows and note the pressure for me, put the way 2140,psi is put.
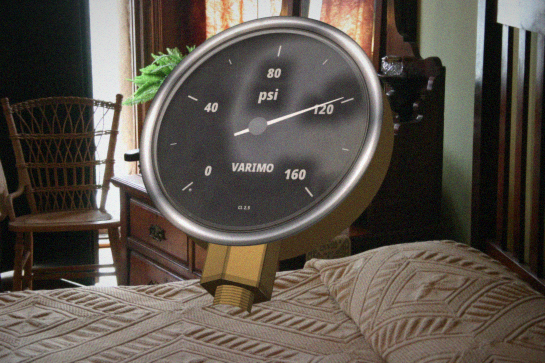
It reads 120,psi
